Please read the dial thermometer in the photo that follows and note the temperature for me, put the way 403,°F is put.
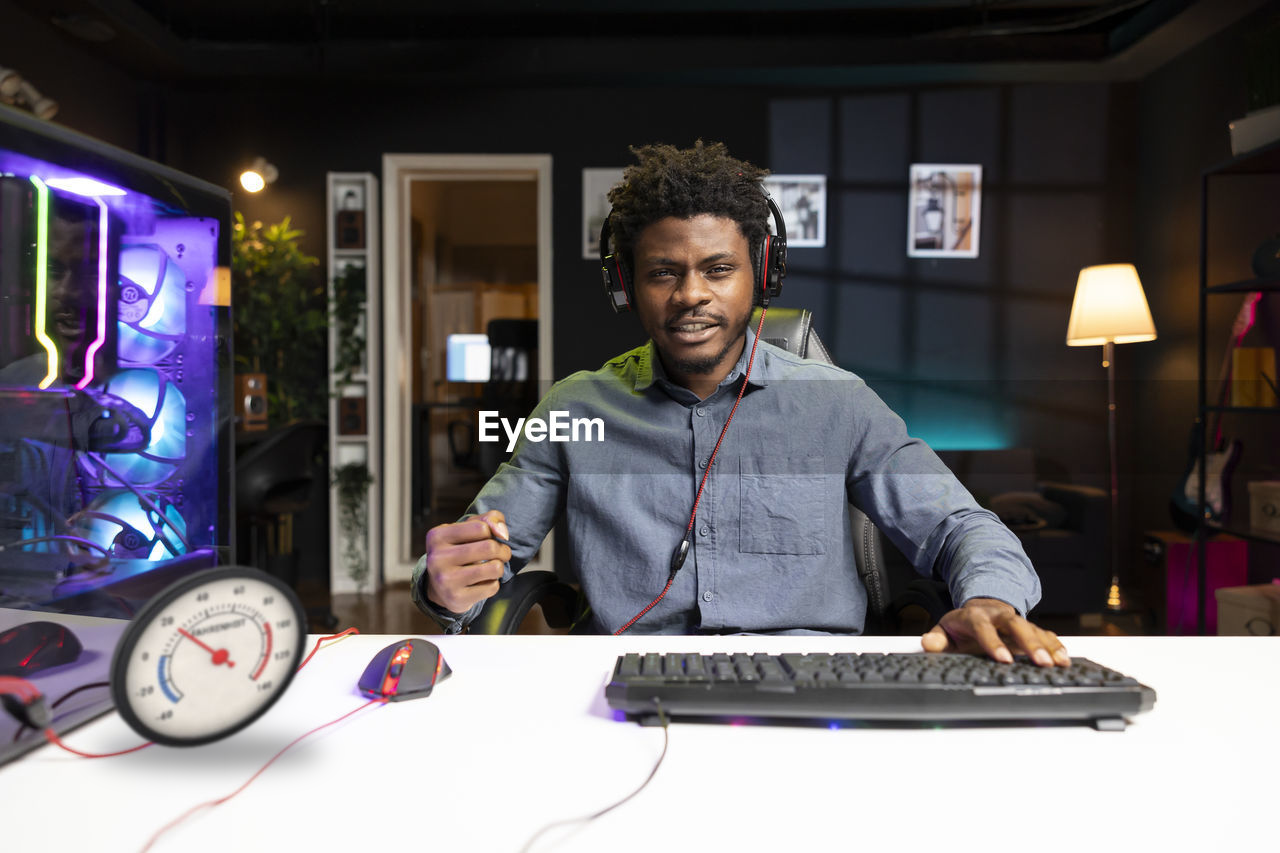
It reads 20,°F
